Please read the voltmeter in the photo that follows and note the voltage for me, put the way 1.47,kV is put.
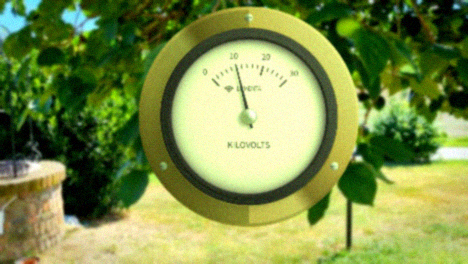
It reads 10,kV
